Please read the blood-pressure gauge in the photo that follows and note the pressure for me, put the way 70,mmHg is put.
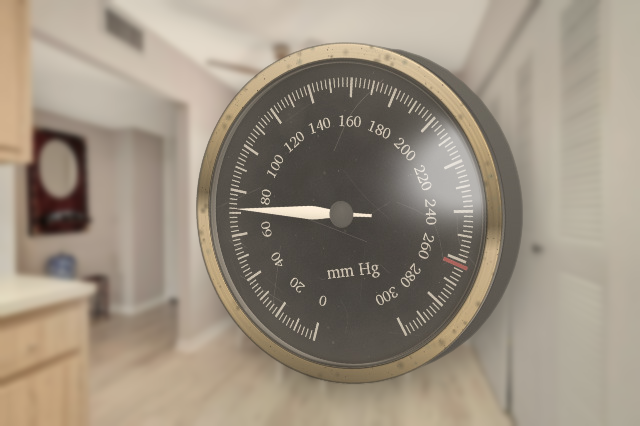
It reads 72,mmHg
